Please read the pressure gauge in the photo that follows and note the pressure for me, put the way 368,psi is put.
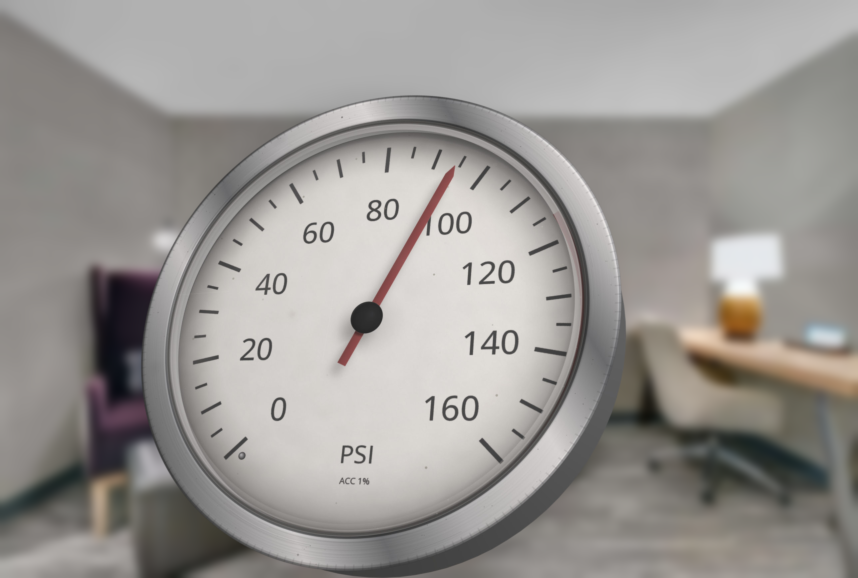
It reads 95,psi
